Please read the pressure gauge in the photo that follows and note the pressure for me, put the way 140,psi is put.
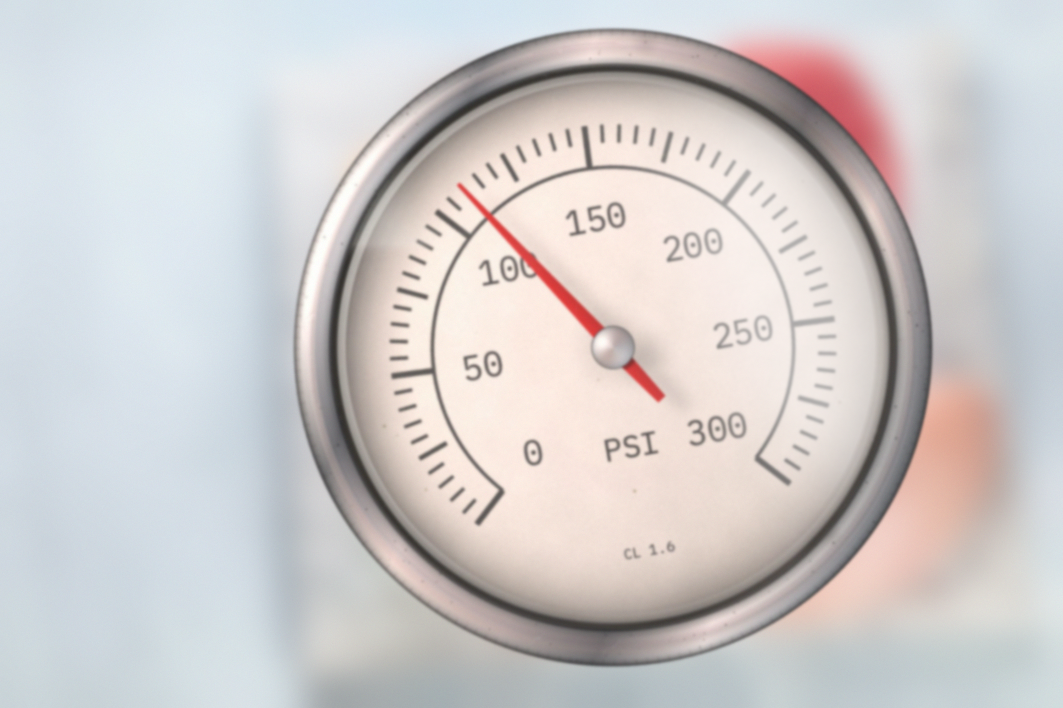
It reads 110,psi
